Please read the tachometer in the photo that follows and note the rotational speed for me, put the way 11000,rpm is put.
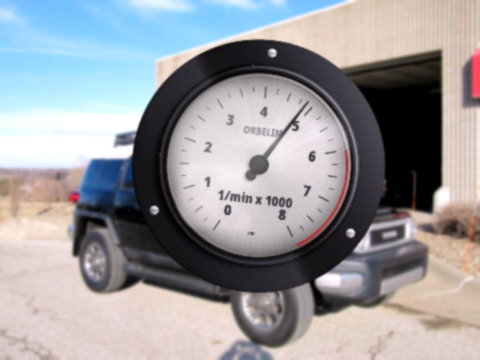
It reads 4875,rpm
